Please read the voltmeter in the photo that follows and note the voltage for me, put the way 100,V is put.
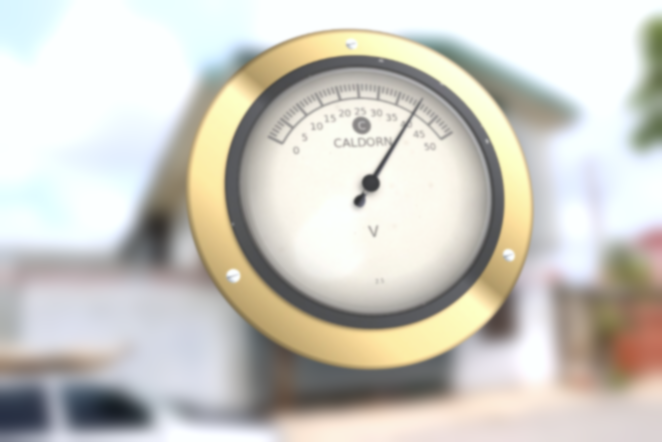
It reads 40,V
